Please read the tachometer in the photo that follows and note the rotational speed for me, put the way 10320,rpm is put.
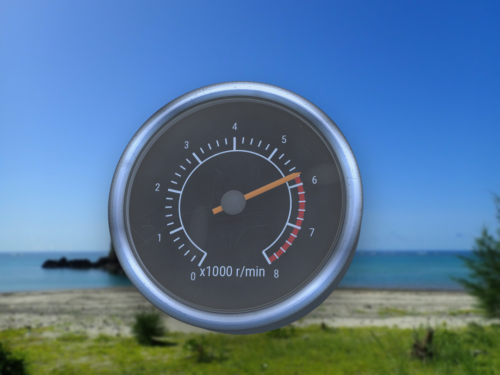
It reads 5800,rpm
